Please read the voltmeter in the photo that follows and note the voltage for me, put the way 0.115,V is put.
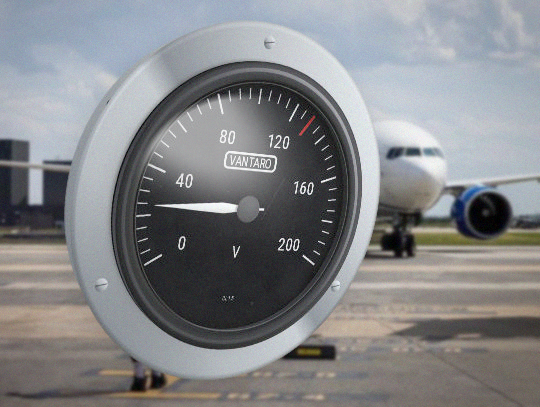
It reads 25,V
